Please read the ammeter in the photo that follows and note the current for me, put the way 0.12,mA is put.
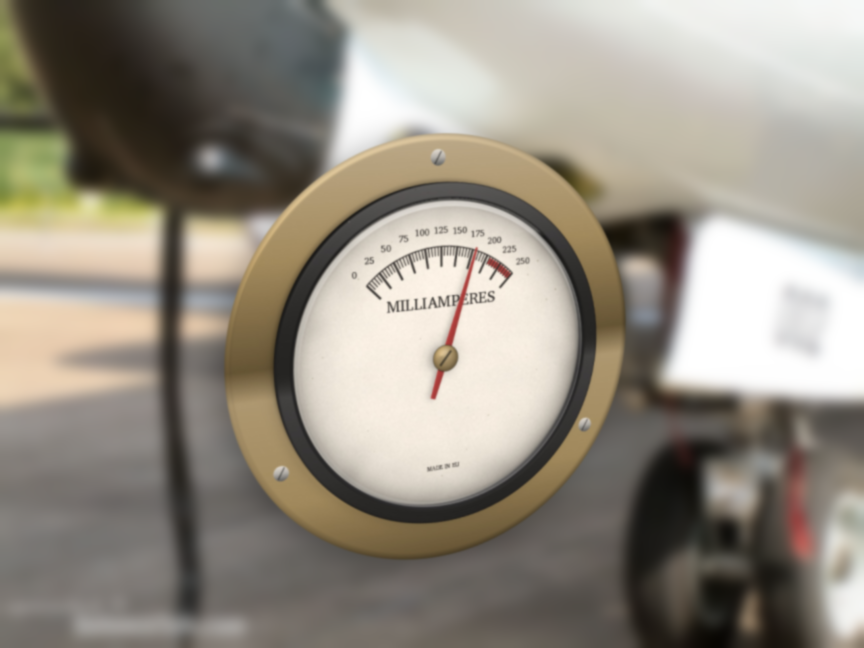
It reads 175,mA
